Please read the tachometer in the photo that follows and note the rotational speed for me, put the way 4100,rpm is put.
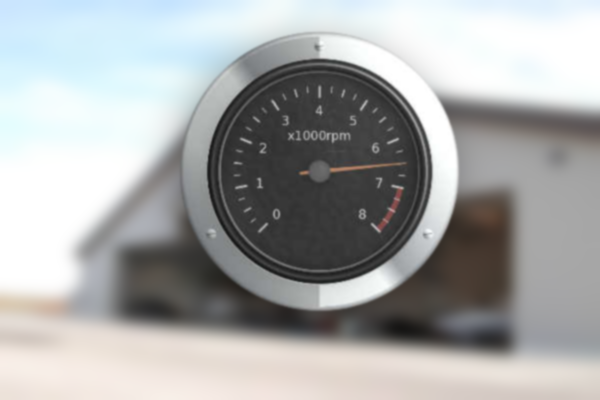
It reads 6500,rpm
